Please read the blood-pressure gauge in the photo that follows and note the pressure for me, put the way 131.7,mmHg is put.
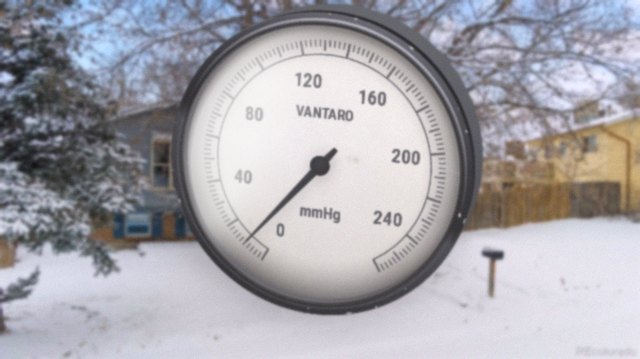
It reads 10,mmHg
